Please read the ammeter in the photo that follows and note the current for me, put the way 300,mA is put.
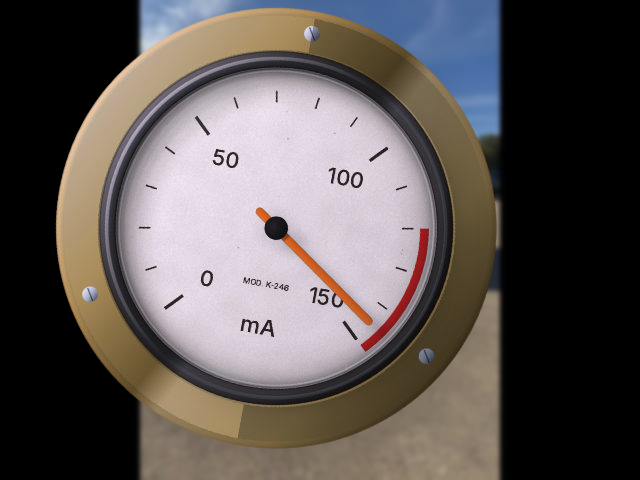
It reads 145,mA
